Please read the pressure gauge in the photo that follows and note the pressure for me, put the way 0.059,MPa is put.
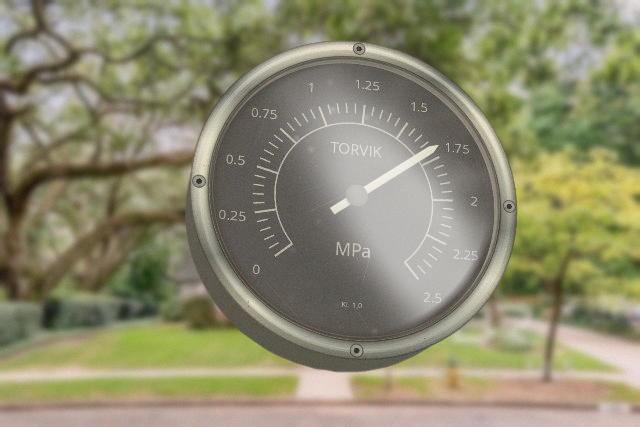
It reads 1.7,MPa
